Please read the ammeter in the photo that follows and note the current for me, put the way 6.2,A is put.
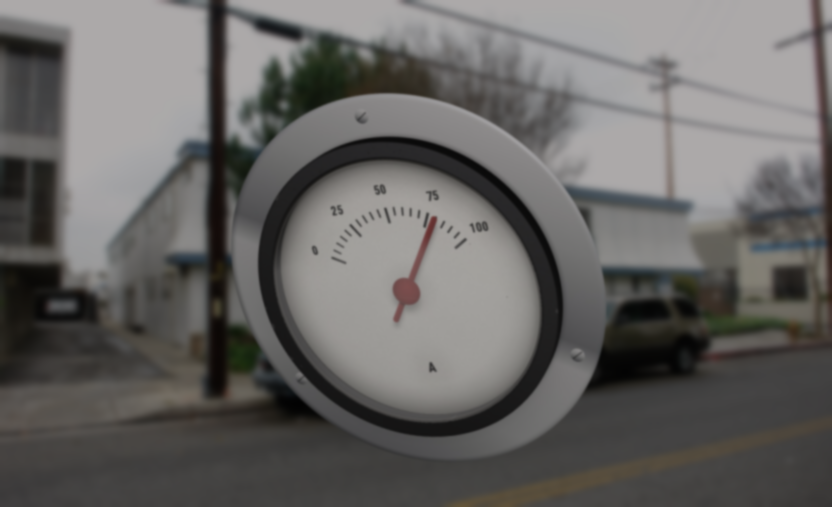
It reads 80,A
